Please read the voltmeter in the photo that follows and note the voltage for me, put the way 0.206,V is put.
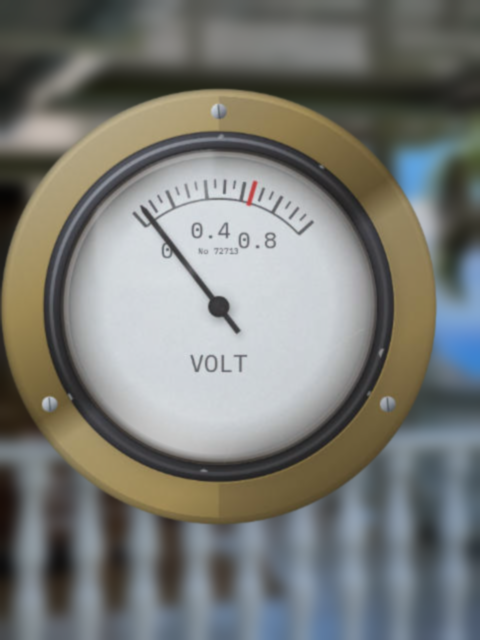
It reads 0.05,V
